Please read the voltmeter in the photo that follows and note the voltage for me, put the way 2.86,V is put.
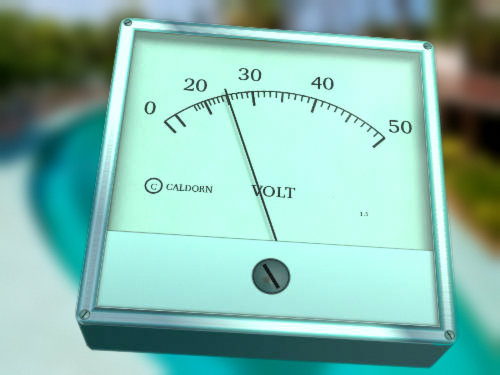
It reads 25,V
